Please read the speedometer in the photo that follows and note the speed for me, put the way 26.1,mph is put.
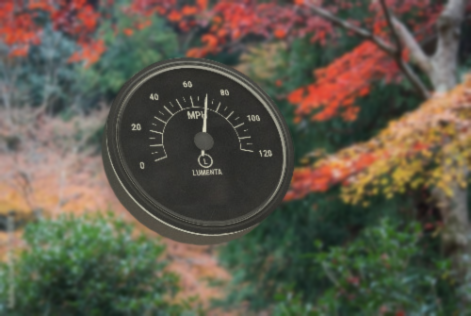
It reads 70,mph
